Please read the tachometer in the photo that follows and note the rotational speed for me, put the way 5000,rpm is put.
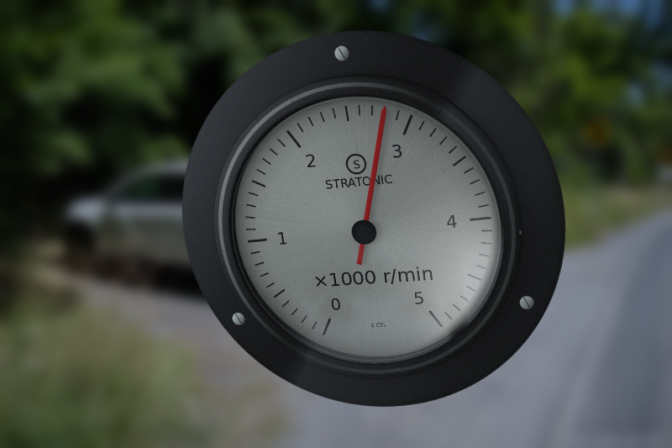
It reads 2800,rpm
